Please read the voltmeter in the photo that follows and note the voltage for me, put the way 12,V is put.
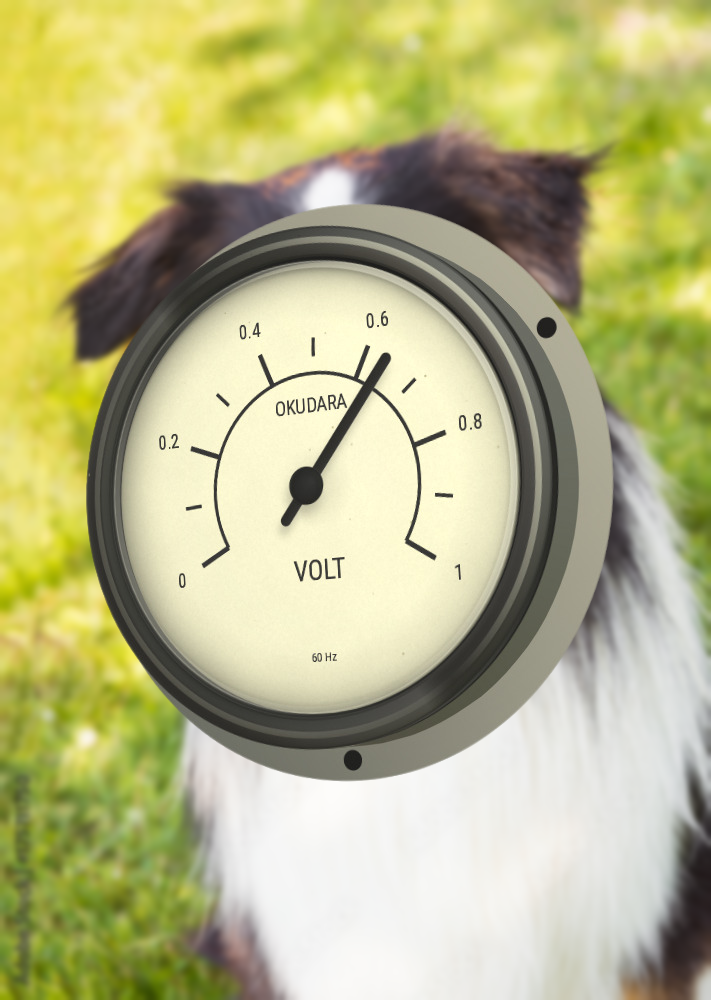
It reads 0.65,V
